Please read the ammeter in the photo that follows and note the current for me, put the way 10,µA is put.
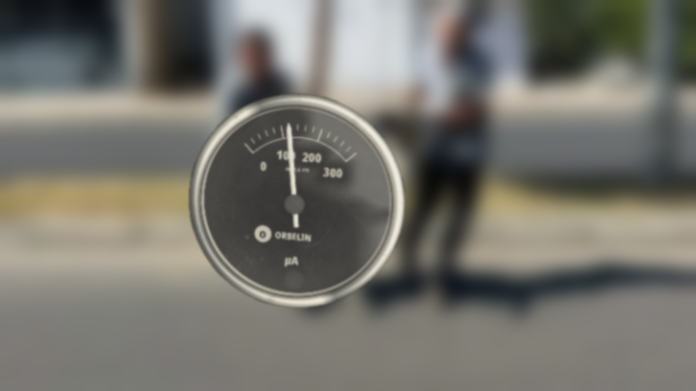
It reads 120,µA
